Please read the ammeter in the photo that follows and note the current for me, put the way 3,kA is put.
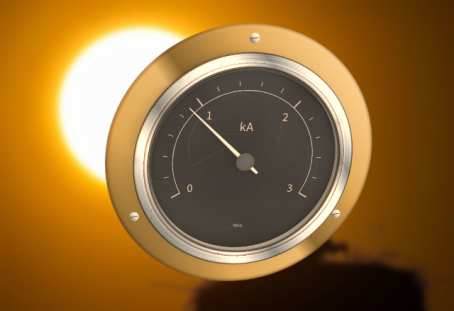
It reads 0.9,kA
